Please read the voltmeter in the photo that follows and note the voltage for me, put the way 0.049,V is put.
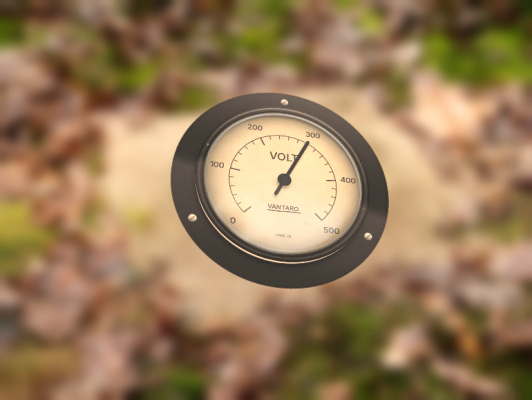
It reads 300,V
